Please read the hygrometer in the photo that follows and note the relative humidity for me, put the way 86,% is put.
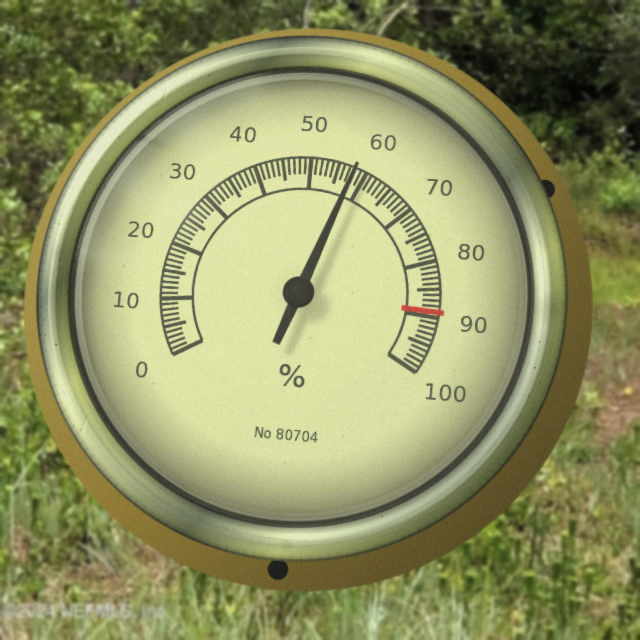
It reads 58,%
